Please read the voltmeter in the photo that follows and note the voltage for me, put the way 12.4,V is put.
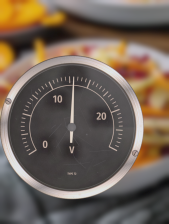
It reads 13,V
